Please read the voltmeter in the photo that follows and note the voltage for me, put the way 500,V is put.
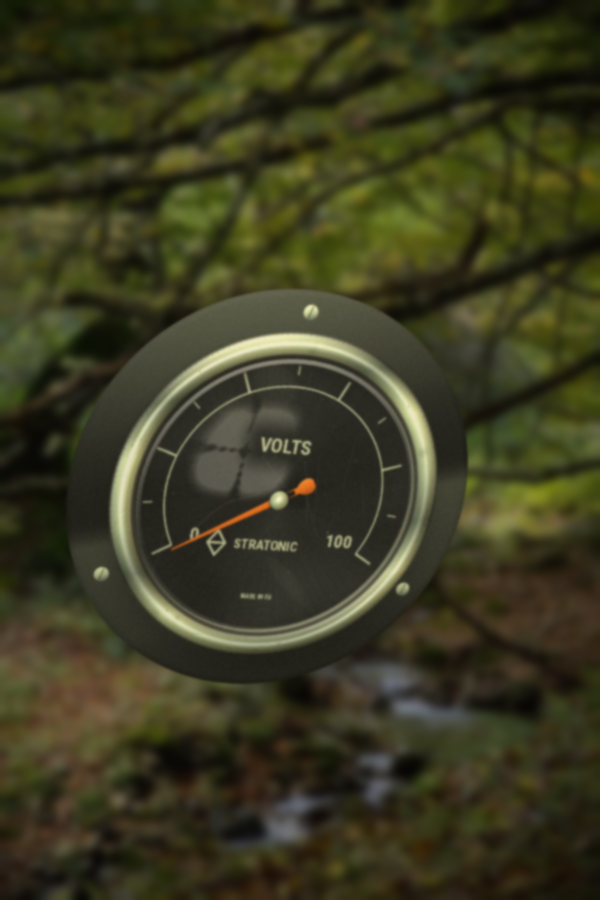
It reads 0,V
